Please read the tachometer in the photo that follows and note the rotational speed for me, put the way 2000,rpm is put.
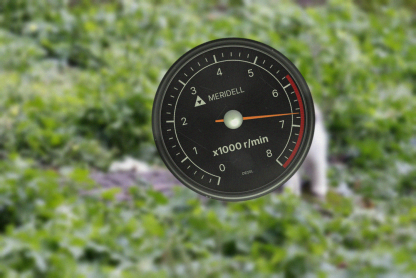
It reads 6700,rpm
